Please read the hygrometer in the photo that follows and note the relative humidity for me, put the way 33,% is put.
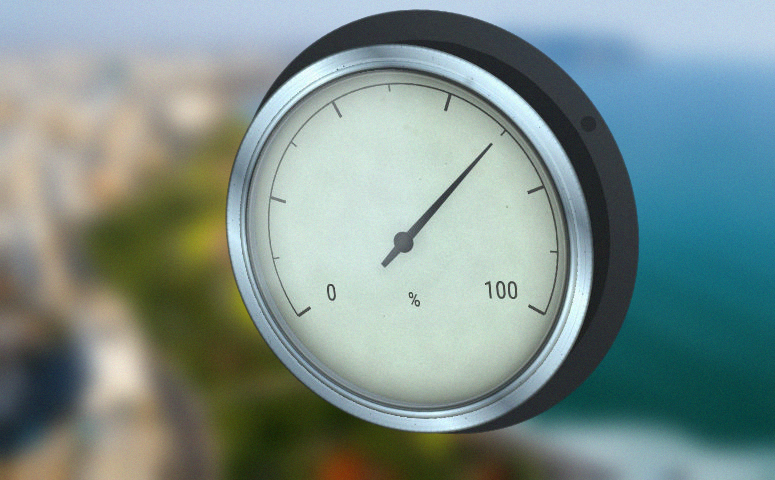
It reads 70,%
